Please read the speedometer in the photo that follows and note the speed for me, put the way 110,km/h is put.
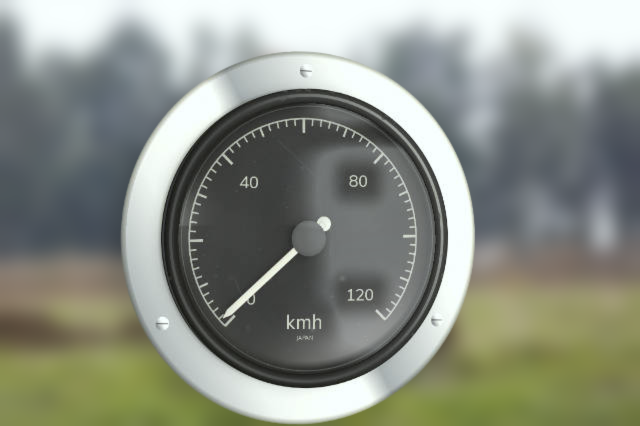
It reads 2,km/h
